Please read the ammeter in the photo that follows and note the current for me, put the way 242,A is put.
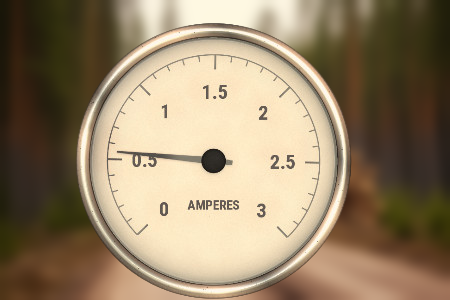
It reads 0.55,A
